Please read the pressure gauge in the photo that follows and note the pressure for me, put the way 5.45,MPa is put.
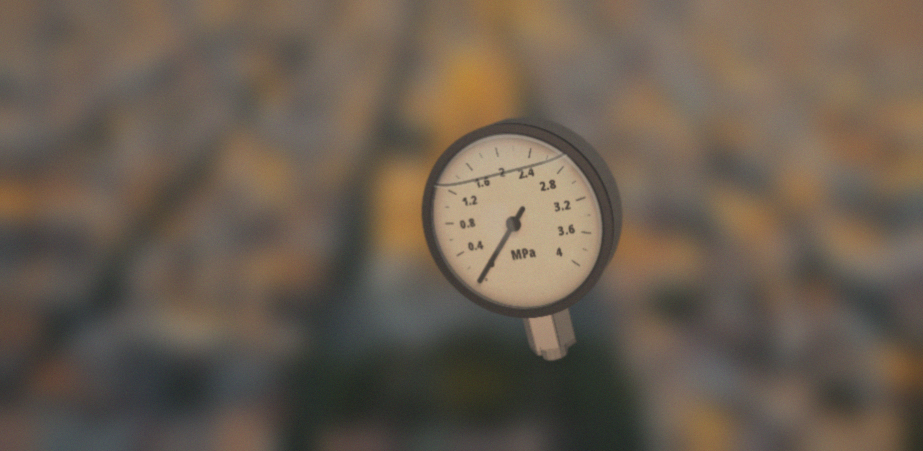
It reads 0,MPa
